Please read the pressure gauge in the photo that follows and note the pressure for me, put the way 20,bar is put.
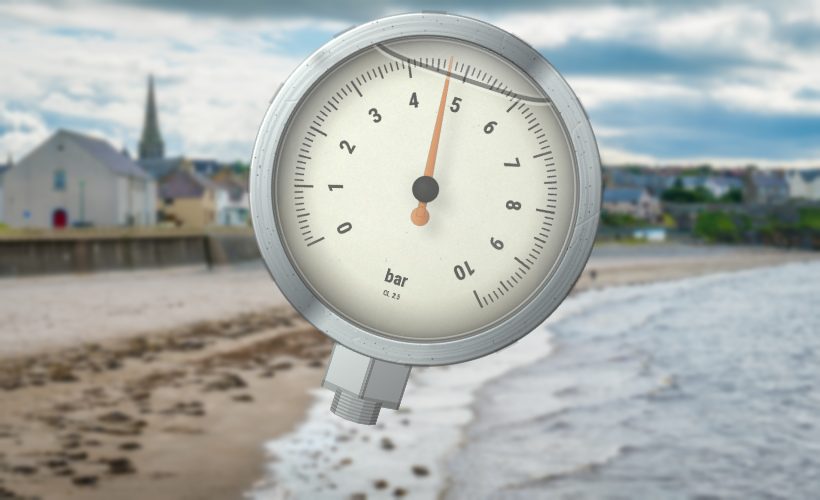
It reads 4.7,bar
